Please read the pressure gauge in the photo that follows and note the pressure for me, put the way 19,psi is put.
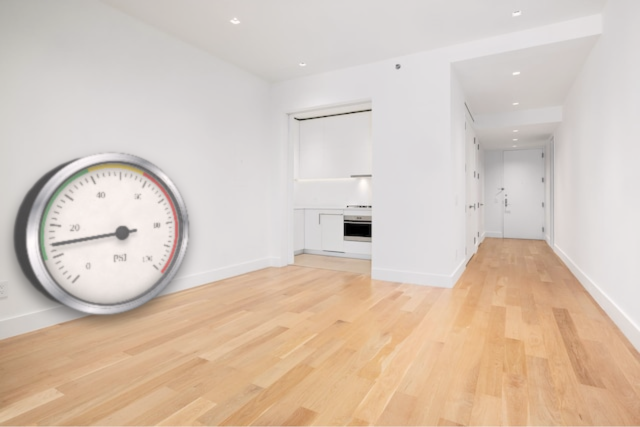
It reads 14,psi
